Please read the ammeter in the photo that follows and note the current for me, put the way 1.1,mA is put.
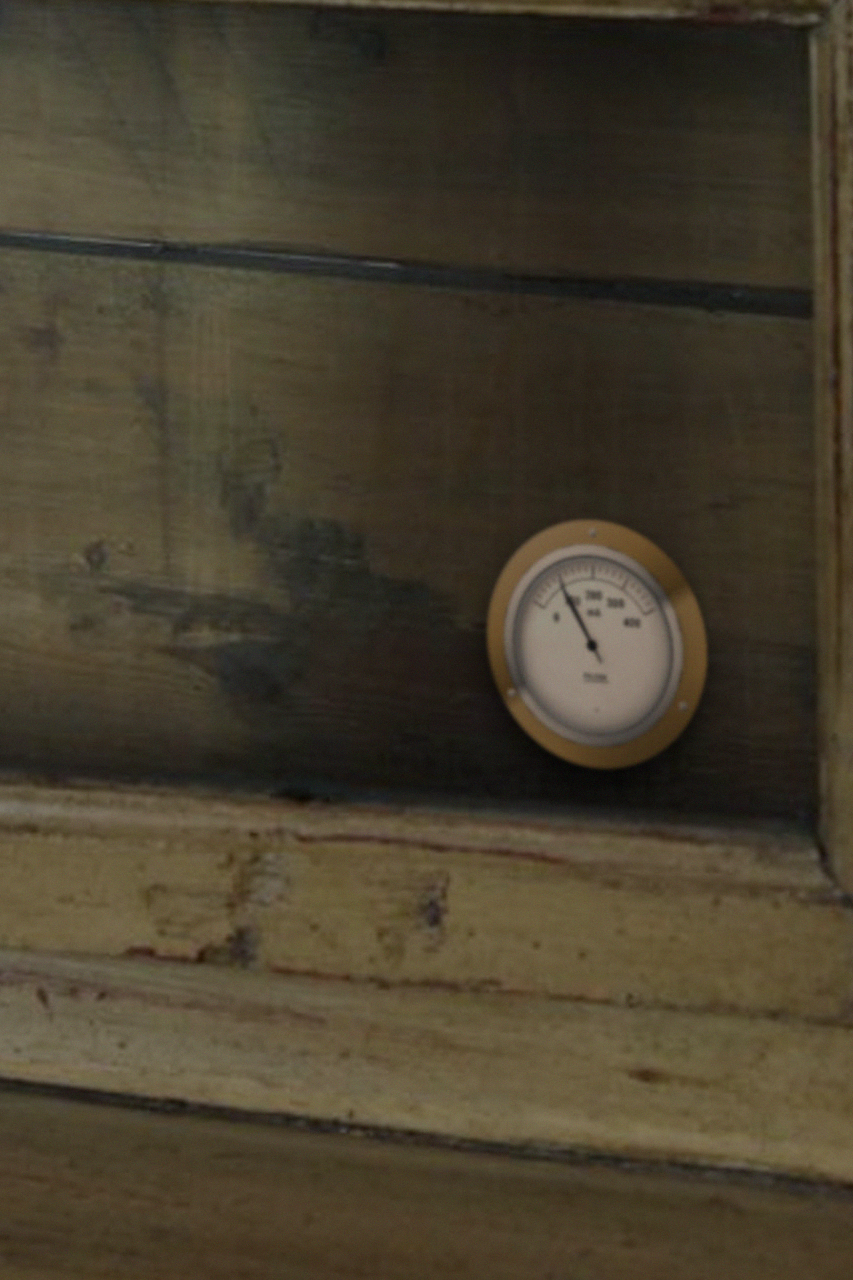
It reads 100,mA
